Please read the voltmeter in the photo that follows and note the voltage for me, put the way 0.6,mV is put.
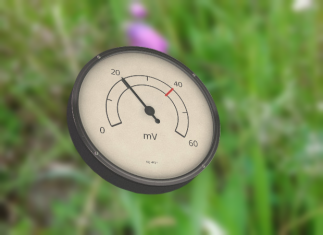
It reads 20,mV
